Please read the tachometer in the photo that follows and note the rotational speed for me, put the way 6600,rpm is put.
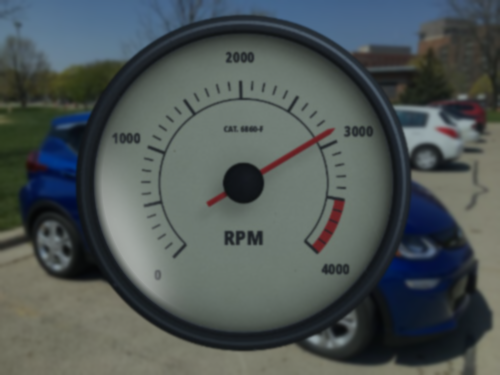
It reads 2900,rpm
